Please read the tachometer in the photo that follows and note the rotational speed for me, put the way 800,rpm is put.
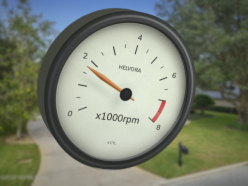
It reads 1750,rpm
